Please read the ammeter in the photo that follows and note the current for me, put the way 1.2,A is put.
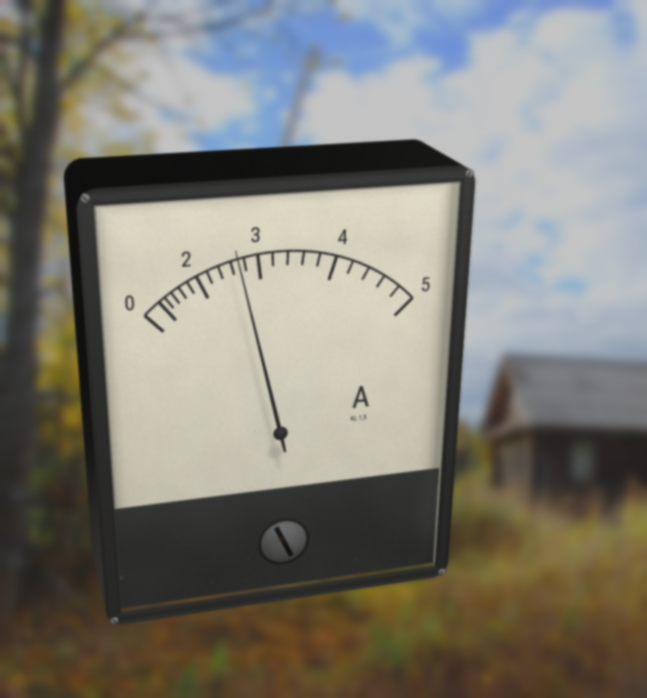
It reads 2.7,A
